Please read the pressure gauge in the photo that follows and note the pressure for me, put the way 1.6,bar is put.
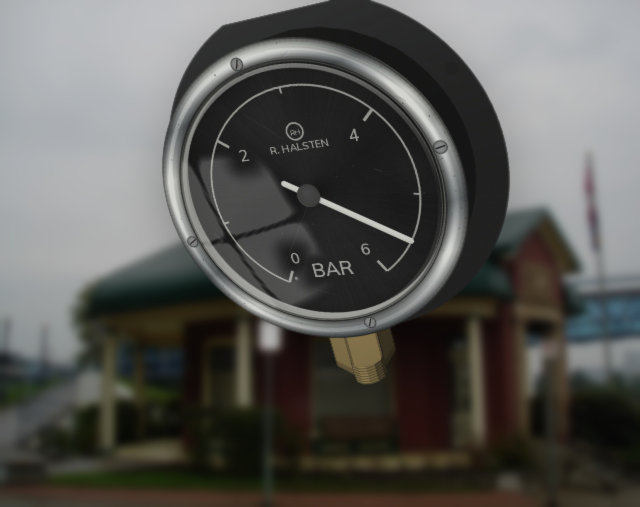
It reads 5.5,bar
